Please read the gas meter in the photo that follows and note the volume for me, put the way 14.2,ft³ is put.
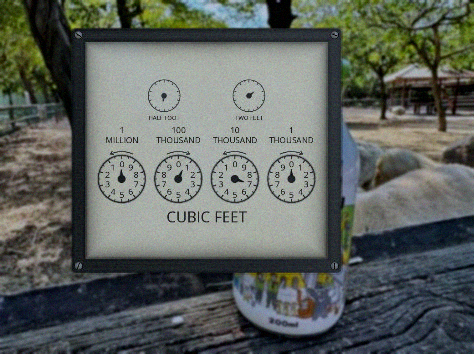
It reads 7000,ft³
